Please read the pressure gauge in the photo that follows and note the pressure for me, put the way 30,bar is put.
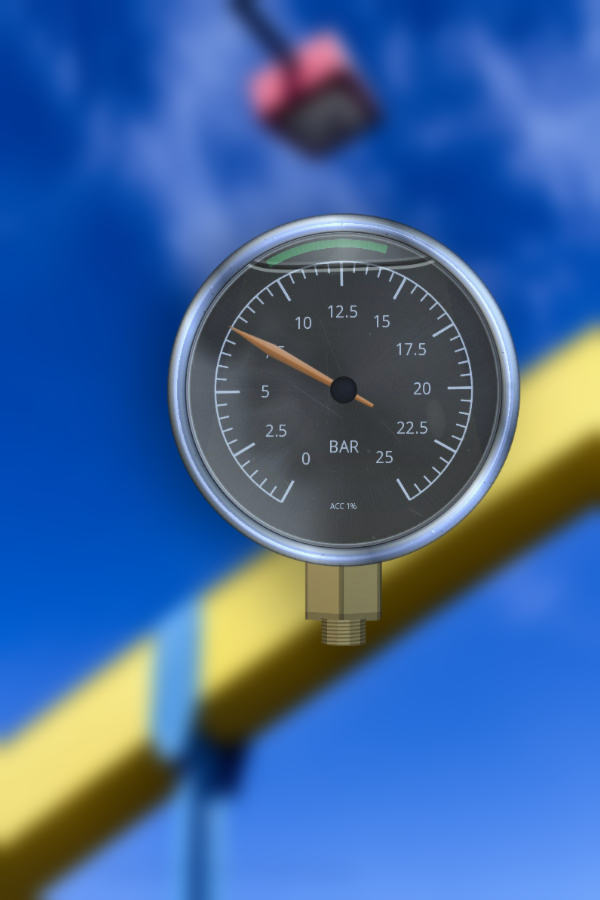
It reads 7.5,bar
